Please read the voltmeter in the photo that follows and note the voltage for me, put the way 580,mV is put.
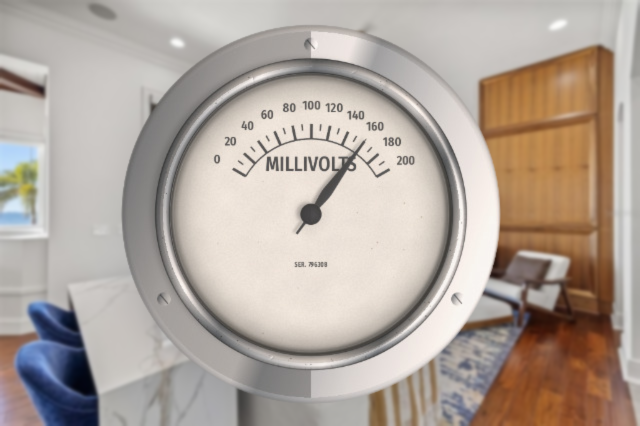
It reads 160,mV
